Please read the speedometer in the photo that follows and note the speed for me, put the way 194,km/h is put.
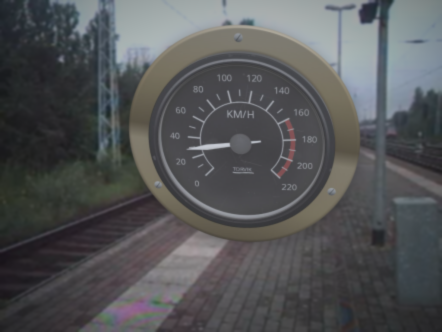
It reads 30,km/h
